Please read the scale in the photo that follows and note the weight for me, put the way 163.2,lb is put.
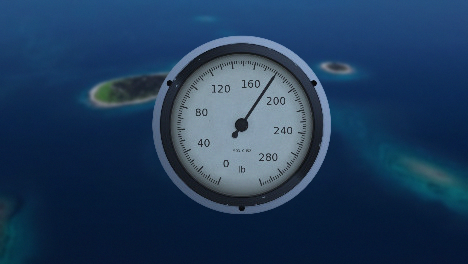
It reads 180,lb
